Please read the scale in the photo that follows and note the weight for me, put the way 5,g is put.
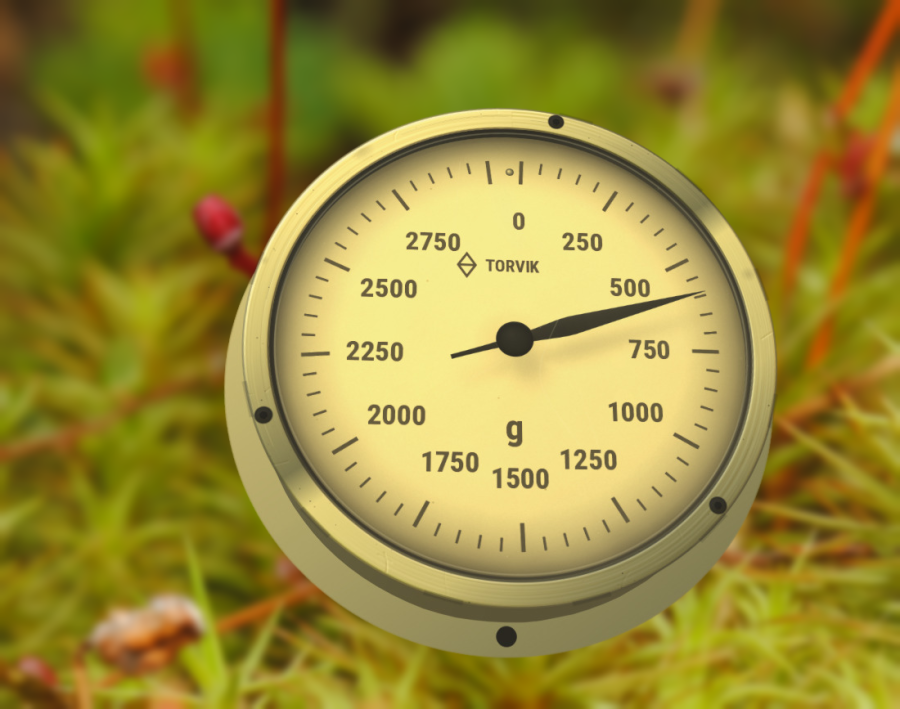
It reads 600,g
